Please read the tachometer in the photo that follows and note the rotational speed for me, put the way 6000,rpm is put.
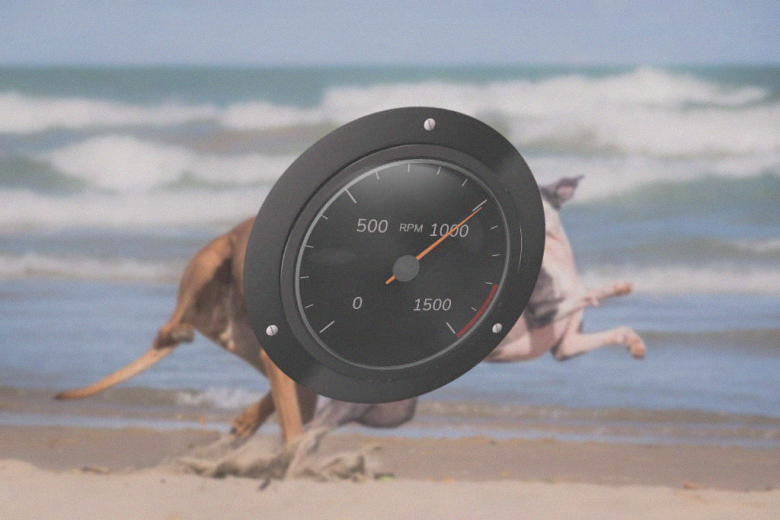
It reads 1000,rpm
